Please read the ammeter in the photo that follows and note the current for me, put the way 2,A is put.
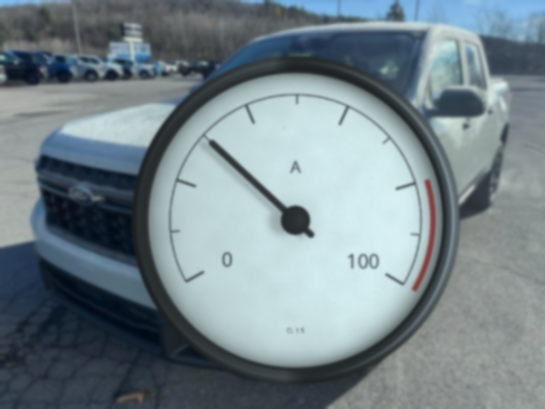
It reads 30,A
